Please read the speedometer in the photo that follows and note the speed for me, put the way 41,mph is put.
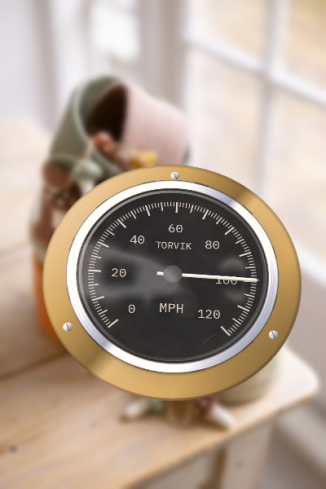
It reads 100,mph
